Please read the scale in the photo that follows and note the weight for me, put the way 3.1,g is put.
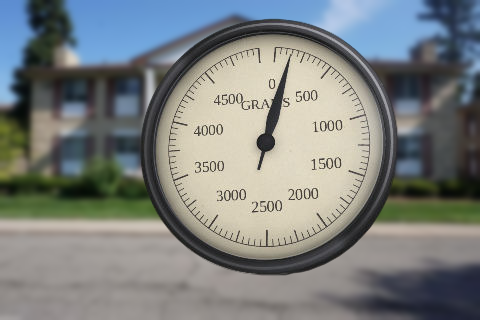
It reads 150,g
